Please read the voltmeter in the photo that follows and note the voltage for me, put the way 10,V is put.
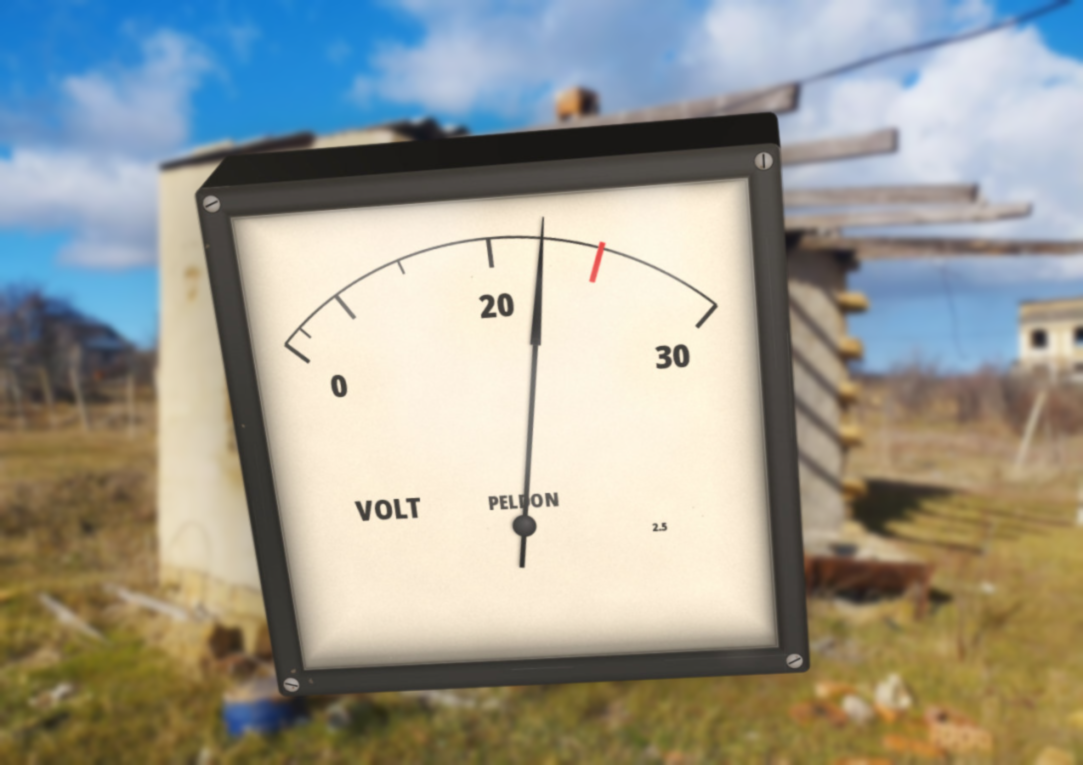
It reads 22.5,V
